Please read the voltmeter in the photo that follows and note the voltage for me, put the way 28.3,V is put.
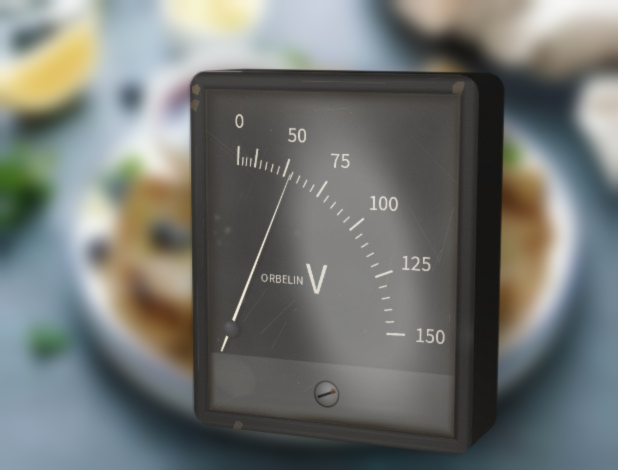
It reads 55,V
